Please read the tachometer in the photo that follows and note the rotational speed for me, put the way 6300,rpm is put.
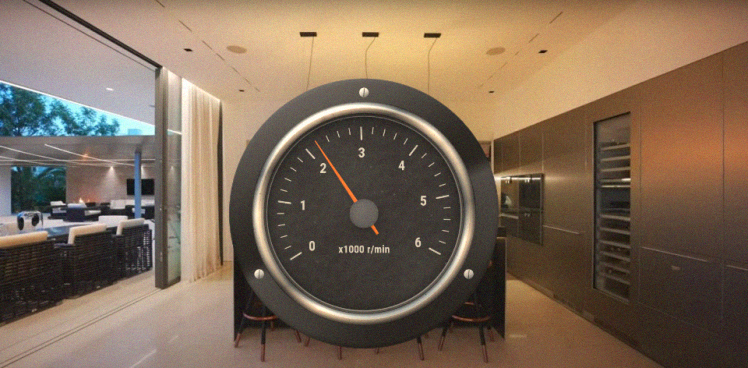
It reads 2200,rpm
